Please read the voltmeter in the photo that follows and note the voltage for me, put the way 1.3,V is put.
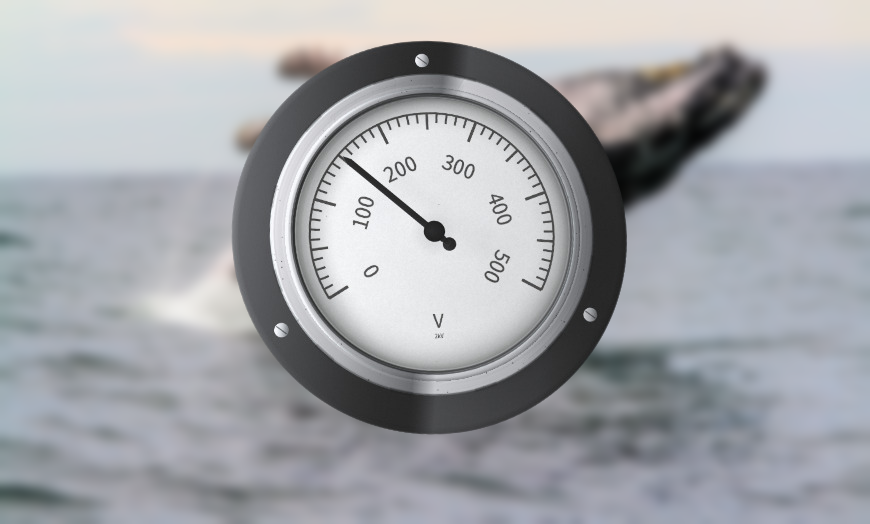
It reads 150,V
